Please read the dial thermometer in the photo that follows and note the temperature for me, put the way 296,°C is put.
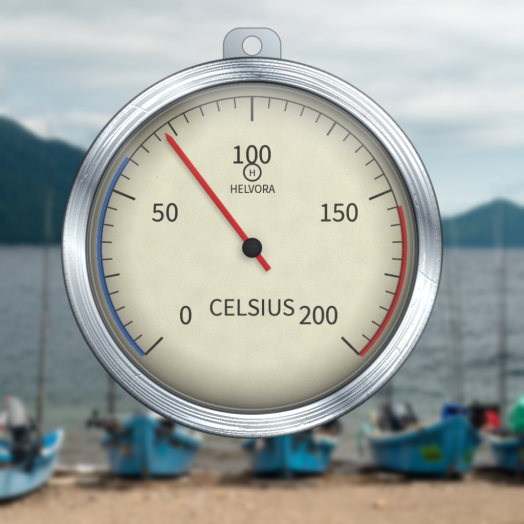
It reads 72.5,°C
